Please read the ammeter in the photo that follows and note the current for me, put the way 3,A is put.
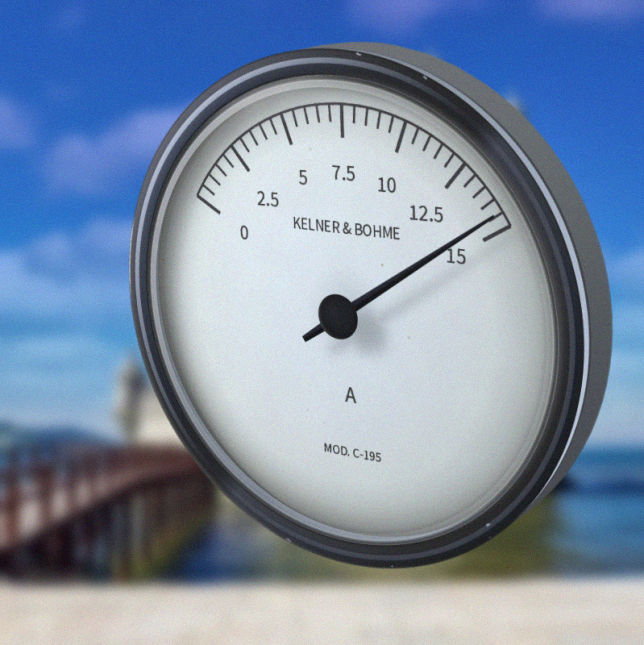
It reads 14.5,A
